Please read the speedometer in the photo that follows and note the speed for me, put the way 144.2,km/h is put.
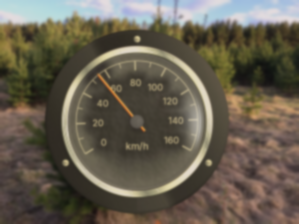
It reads 55,km/h
